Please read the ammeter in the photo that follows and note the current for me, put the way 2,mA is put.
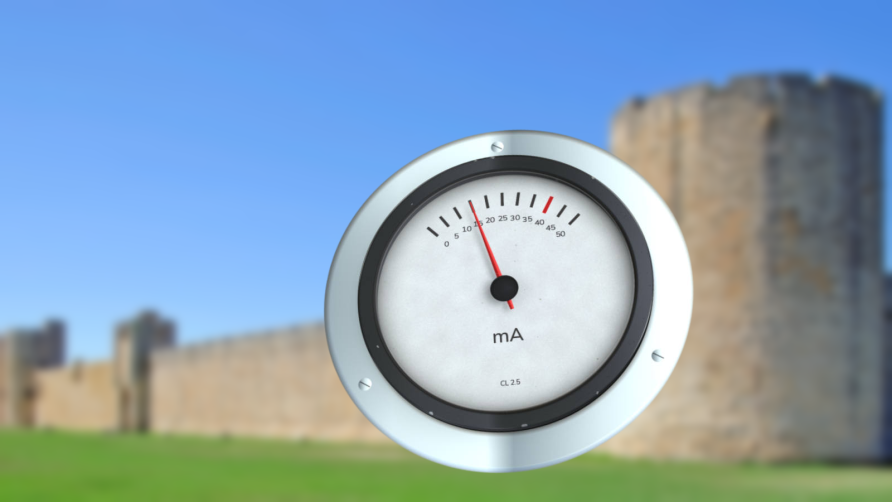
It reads 15,mA
